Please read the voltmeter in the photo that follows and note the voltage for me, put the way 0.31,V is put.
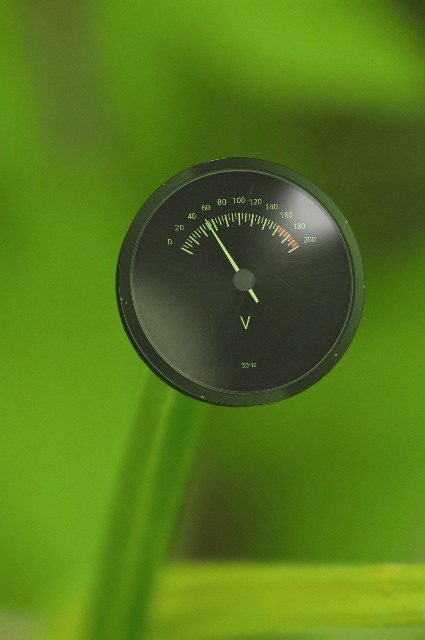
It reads 50,V
